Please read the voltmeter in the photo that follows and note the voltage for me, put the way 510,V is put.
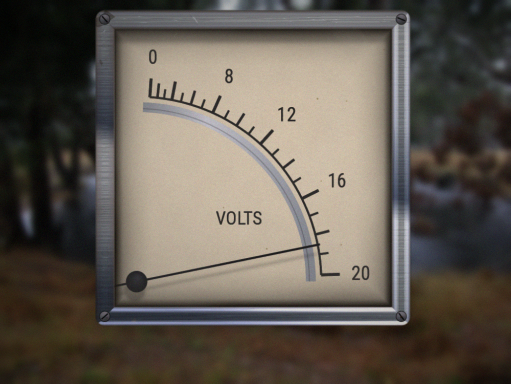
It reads 18.5,V
